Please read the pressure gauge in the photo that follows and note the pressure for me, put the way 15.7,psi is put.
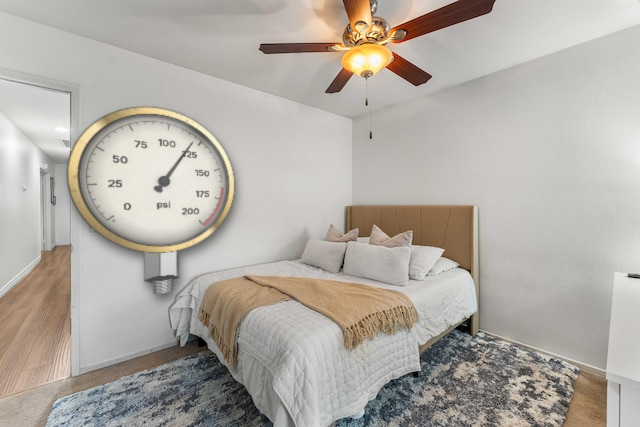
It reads 120,psi
